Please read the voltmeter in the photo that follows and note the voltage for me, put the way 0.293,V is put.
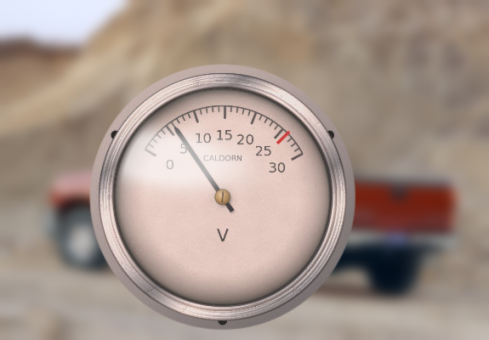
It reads 6,V
